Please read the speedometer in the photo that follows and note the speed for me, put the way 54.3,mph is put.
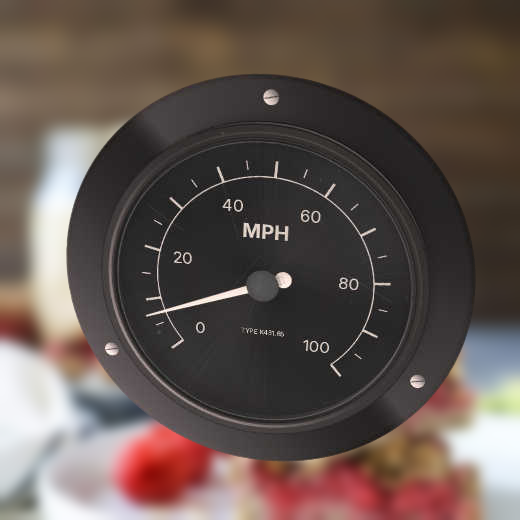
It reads 7.5,mph
